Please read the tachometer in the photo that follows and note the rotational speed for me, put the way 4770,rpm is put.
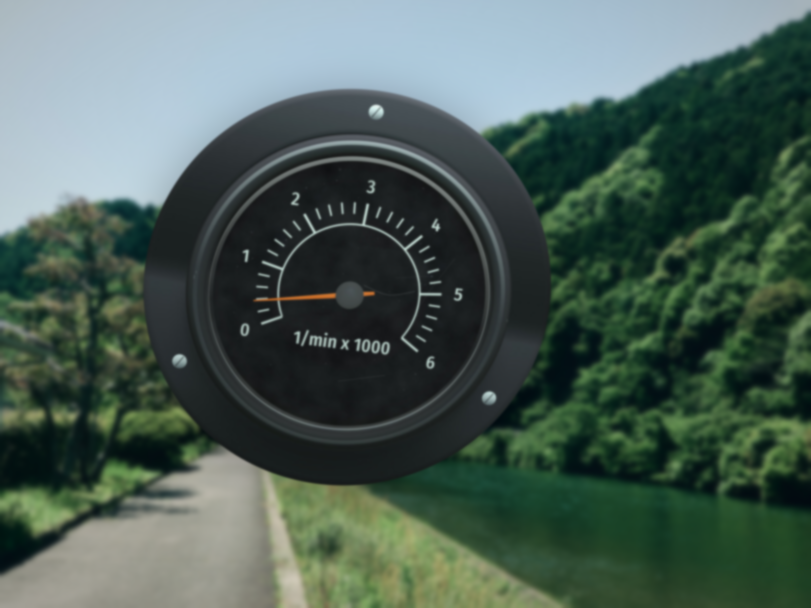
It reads 400,rpm
